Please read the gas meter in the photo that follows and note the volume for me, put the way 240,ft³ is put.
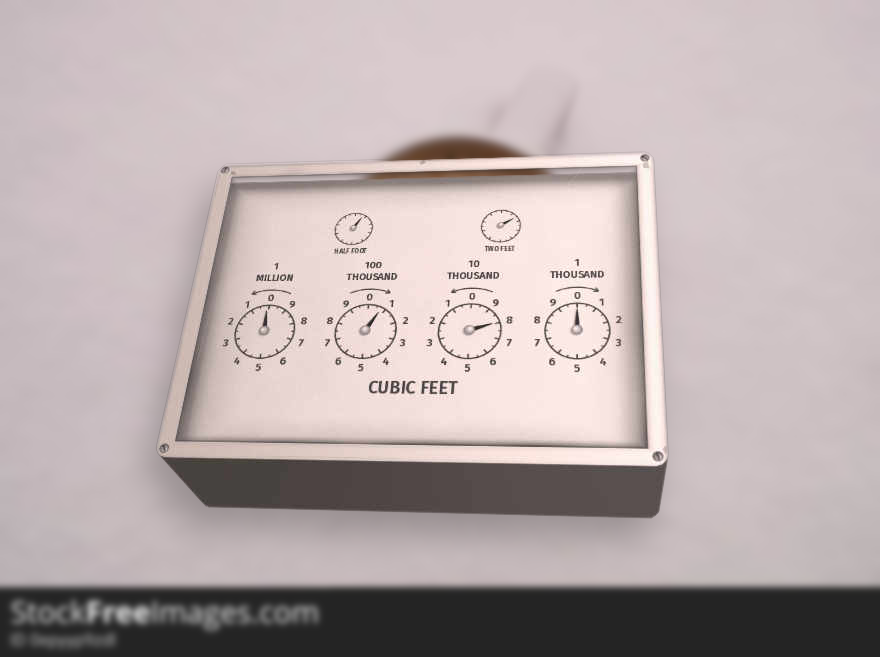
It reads 8000,ft³
